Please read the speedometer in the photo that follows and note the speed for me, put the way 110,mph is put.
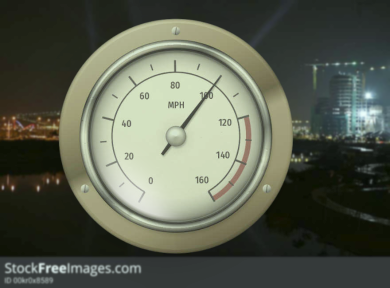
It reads 100,mph
